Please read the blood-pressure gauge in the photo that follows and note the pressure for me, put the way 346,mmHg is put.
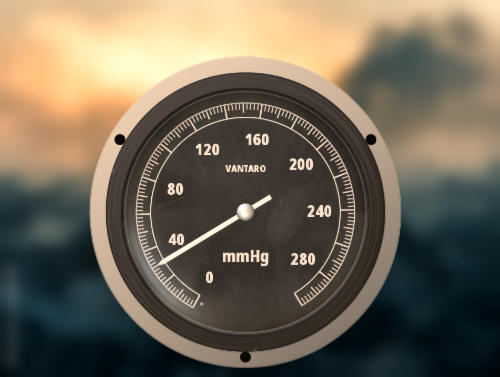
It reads 30,mmHg
